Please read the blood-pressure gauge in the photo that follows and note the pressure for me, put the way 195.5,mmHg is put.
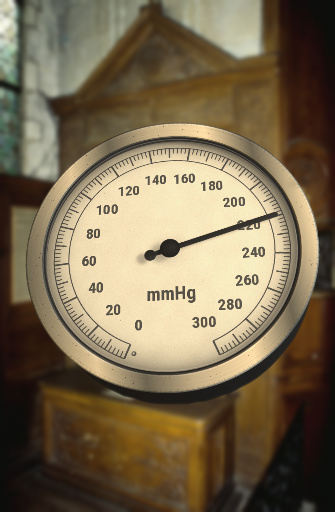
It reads 220,mmHg
